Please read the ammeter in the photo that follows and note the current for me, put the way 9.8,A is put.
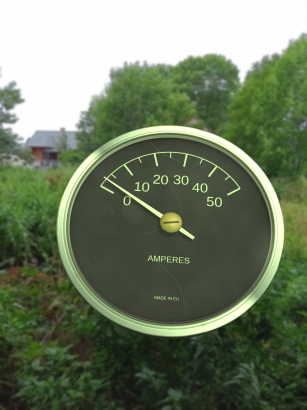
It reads 2.5,A
